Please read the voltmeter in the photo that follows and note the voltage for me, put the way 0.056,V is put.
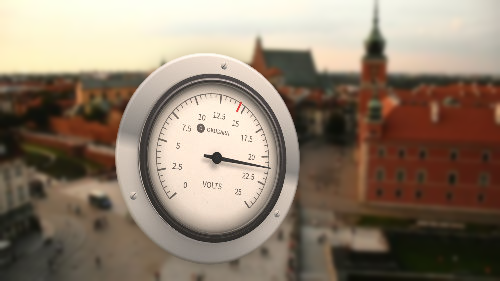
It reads 21,V
